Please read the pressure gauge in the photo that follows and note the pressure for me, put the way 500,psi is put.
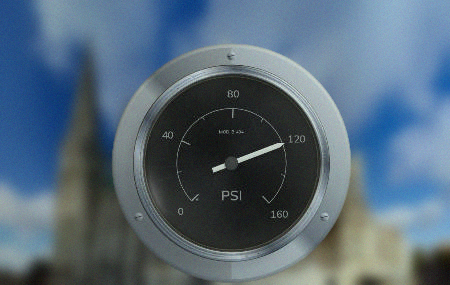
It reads 120,psi
